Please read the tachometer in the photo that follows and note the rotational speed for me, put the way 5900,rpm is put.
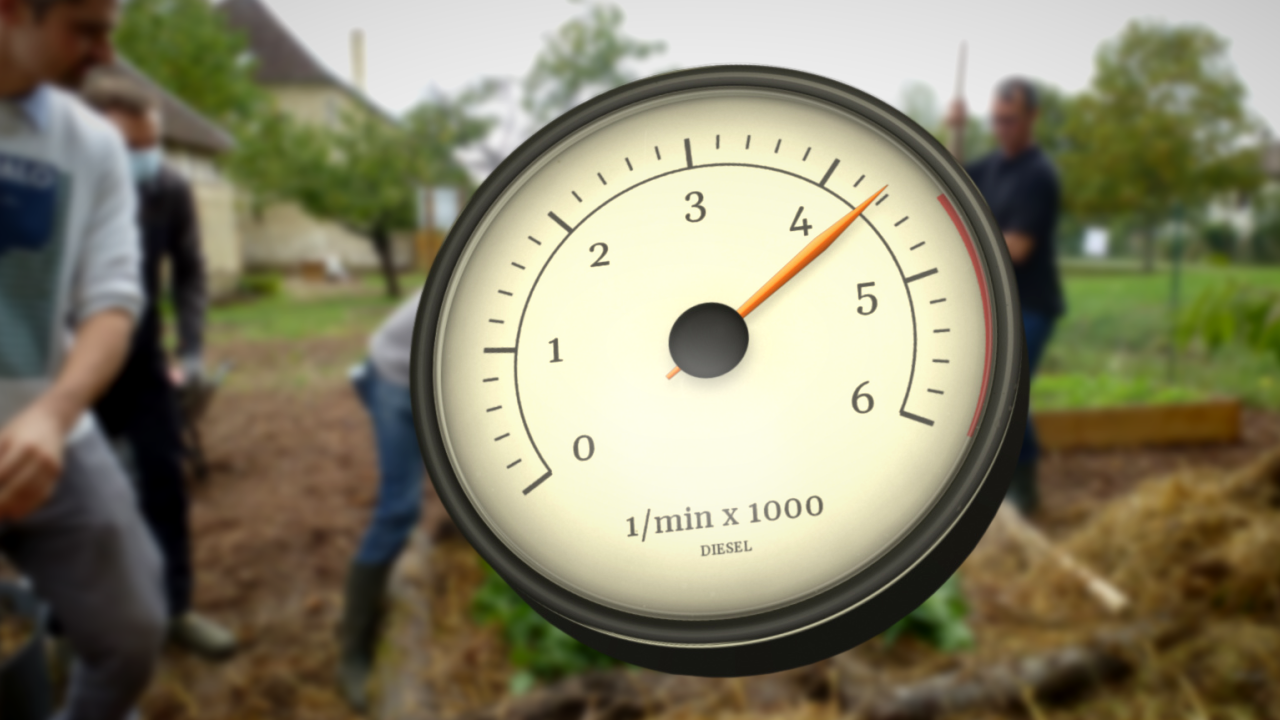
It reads 4400,rpm
